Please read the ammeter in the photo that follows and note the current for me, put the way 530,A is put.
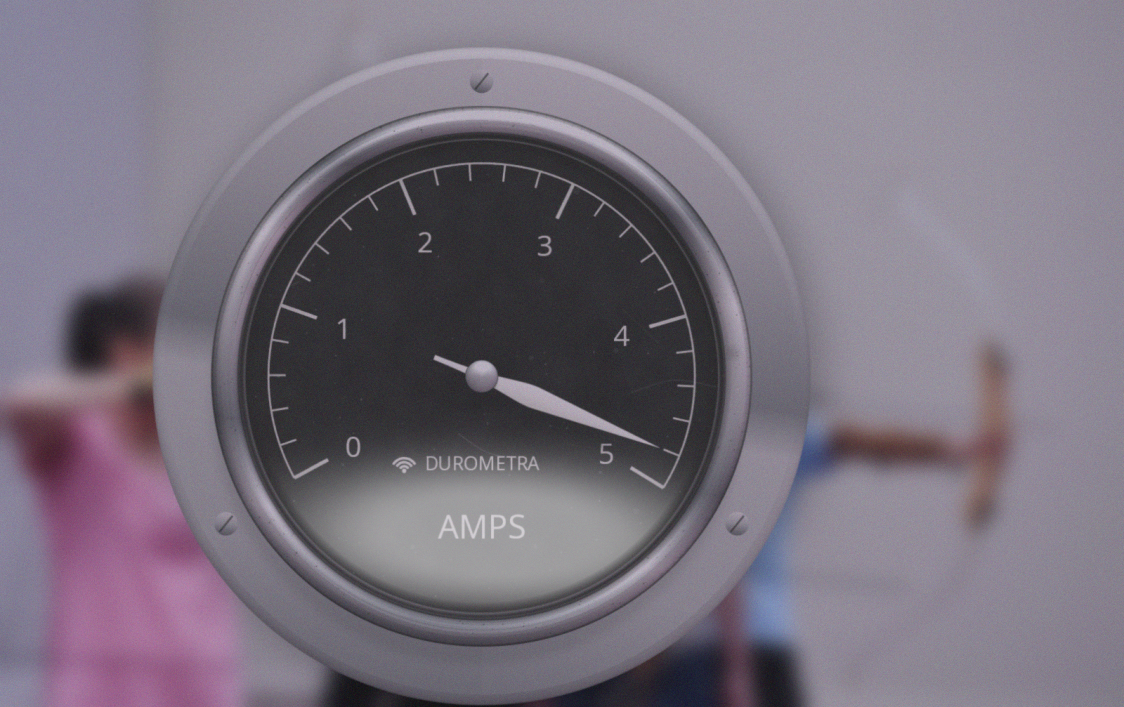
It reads 4.8,A
